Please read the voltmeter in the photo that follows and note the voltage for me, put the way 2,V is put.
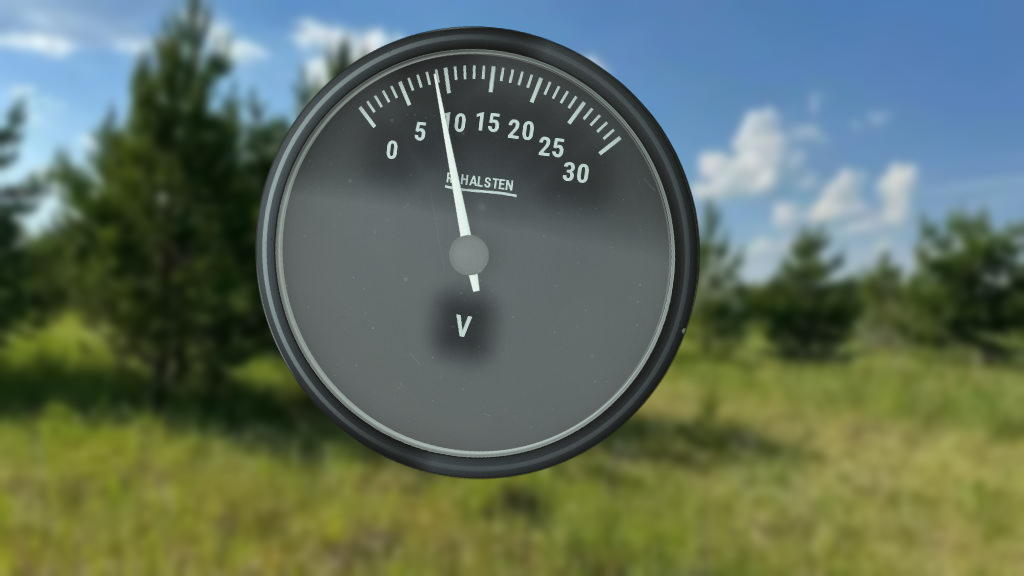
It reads 9,V
